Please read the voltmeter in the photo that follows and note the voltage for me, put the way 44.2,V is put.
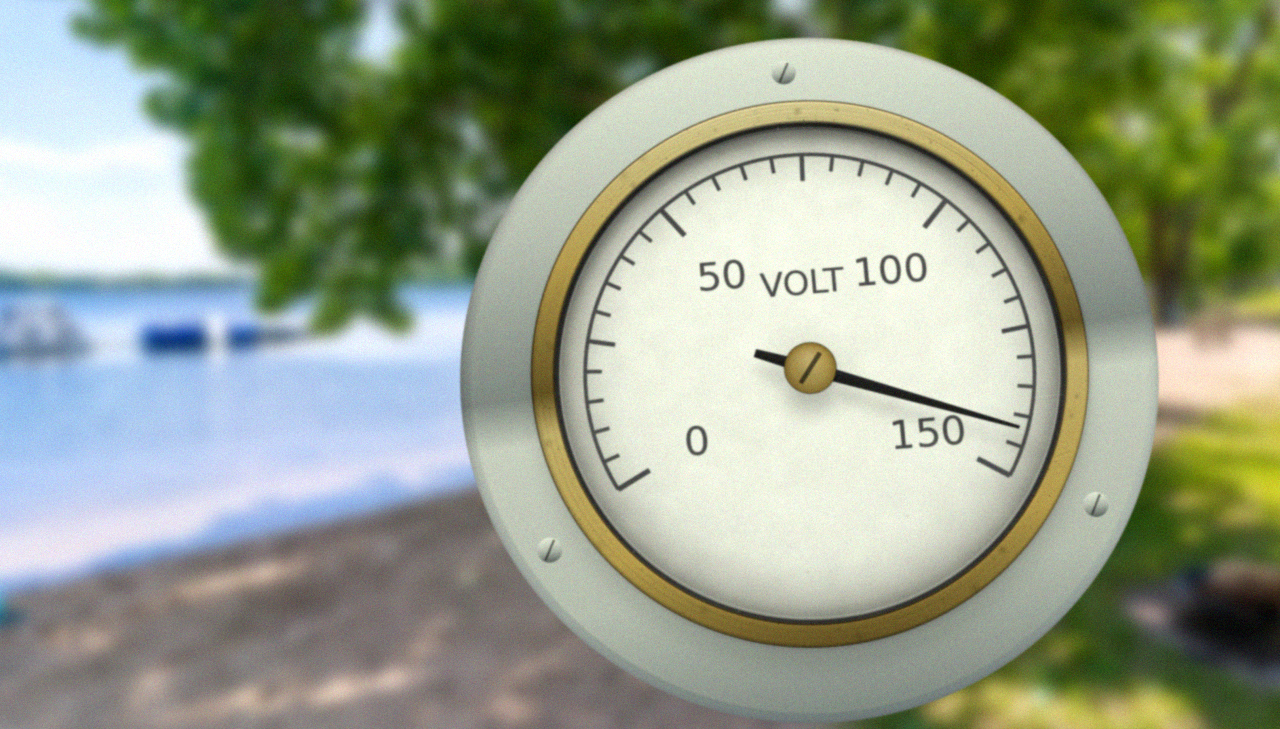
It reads 142.5,V
